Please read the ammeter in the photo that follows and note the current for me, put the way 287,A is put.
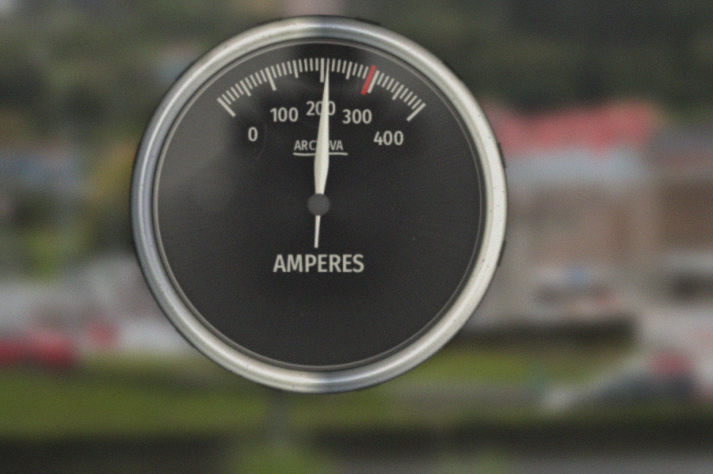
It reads 210,A
